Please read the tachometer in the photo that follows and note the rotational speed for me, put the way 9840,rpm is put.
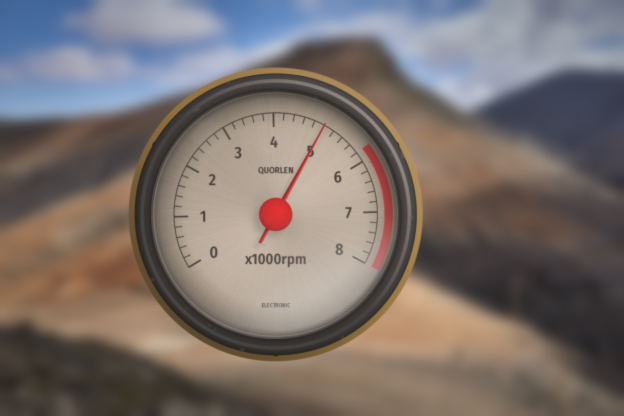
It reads 5000,rpm
